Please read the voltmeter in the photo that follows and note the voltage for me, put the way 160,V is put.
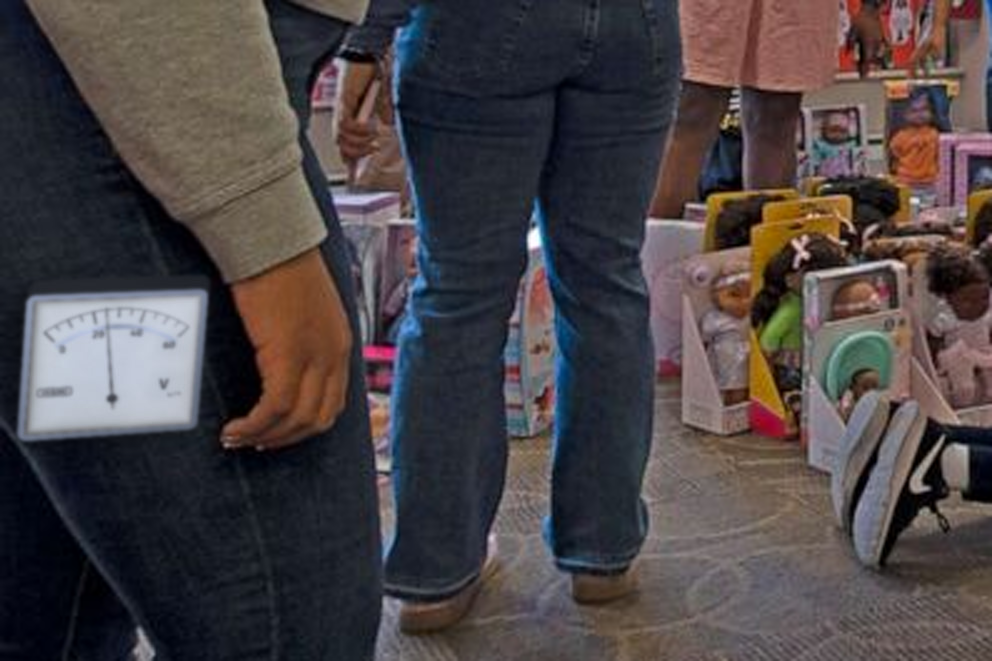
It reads 25,V
